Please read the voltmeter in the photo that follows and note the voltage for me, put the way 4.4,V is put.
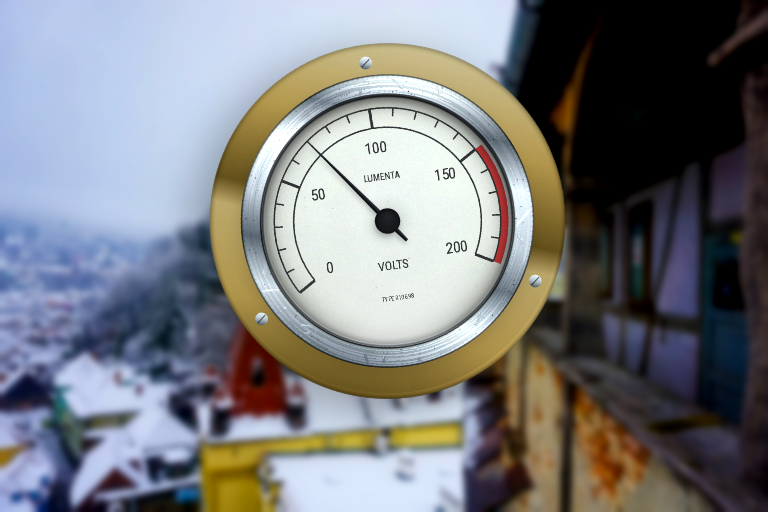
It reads 70,V
